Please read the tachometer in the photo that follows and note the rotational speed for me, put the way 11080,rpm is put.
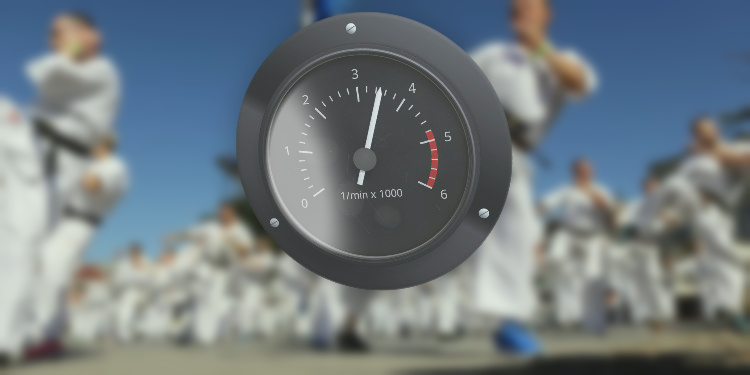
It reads 3500,rpm
